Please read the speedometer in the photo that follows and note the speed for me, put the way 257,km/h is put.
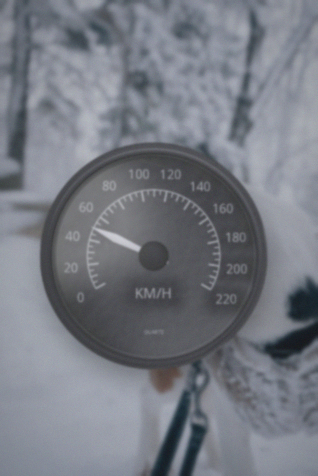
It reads 50,km/h
